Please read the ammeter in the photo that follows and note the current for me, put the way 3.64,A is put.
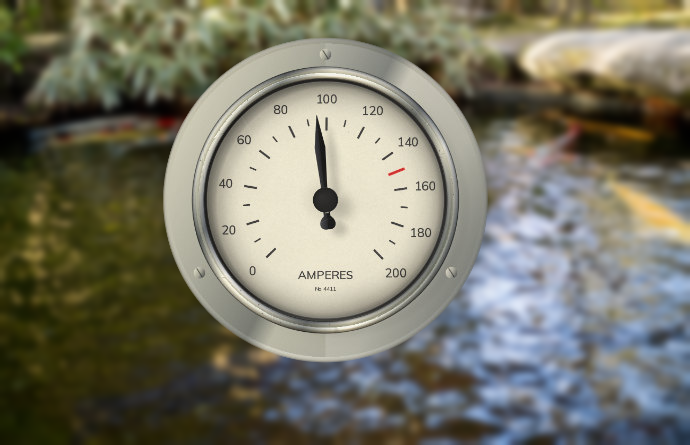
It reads 95,A
